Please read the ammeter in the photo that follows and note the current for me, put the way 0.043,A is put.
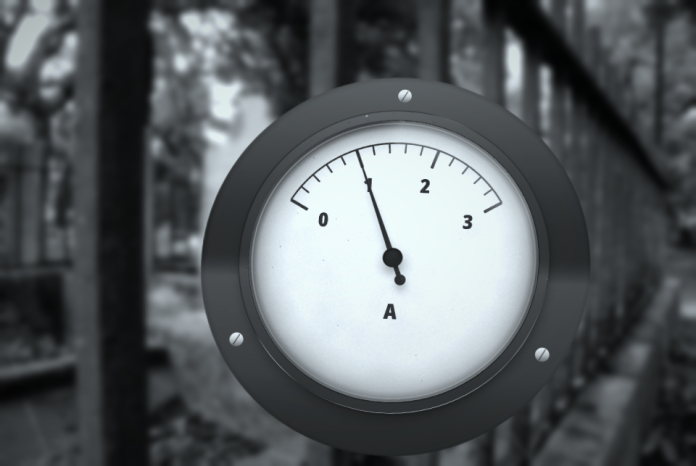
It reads 1,A
